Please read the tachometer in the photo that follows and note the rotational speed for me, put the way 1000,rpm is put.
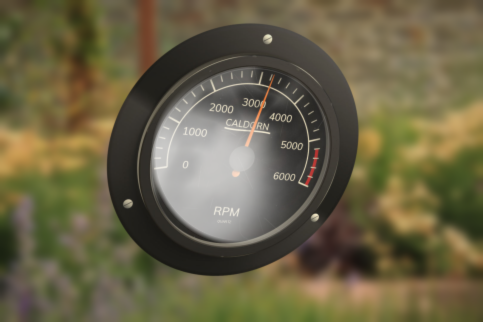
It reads 3200,rpm
